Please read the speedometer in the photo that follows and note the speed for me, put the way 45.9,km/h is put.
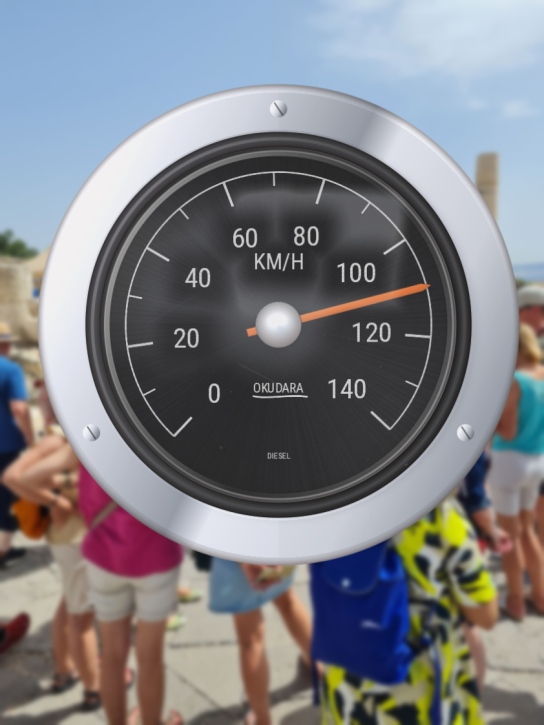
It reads 110,km/h
